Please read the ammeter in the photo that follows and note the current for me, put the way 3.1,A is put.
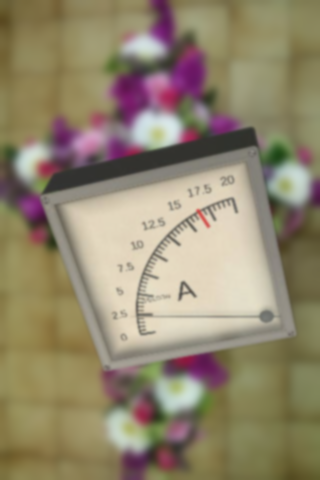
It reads 2.5,A
